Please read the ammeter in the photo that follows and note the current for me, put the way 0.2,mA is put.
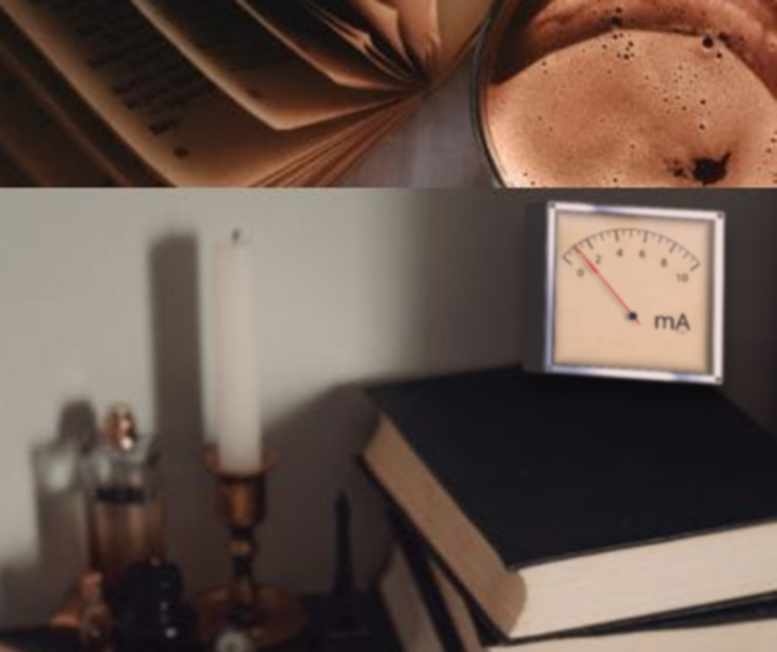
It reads 1,mA
